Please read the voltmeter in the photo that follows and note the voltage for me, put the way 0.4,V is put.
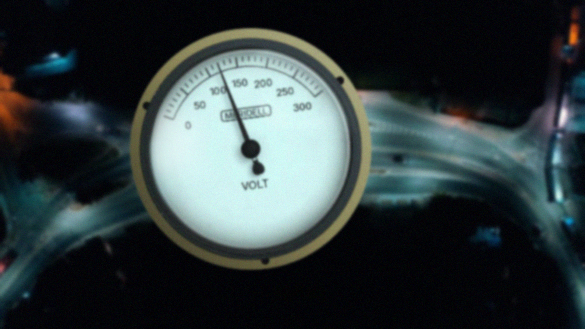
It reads 120,V
